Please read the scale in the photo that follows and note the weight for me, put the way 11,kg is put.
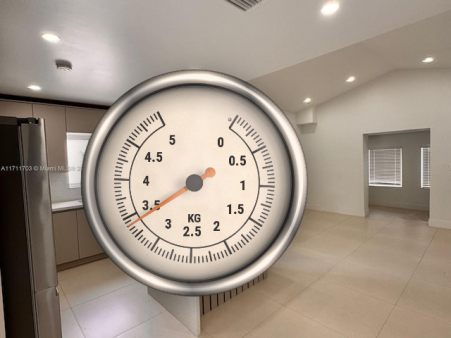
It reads 3.4,kg
